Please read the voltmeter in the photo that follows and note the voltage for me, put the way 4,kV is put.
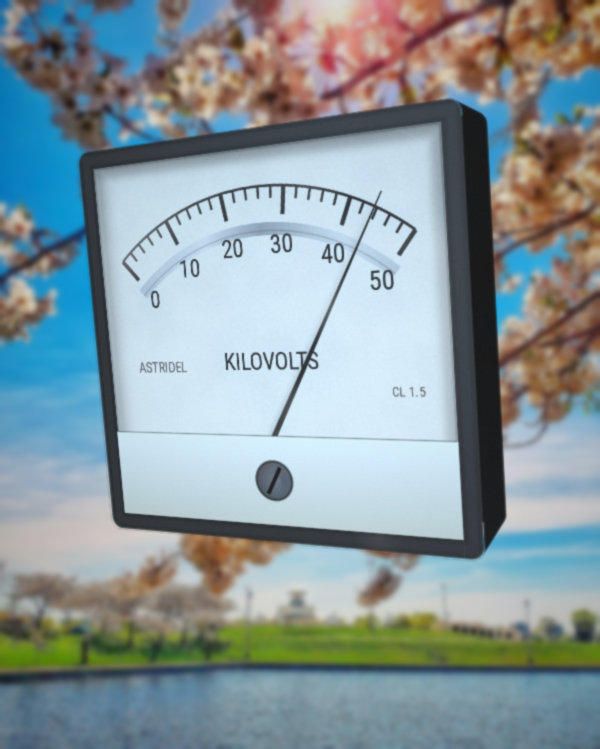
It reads 44,kV
